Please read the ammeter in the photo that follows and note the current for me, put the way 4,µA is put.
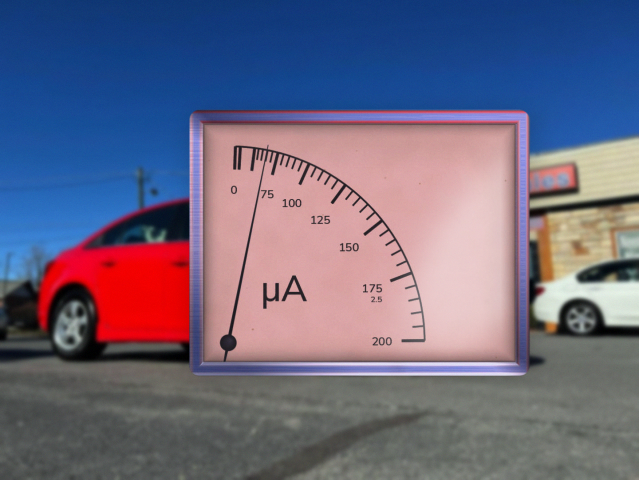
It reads 65,µA
